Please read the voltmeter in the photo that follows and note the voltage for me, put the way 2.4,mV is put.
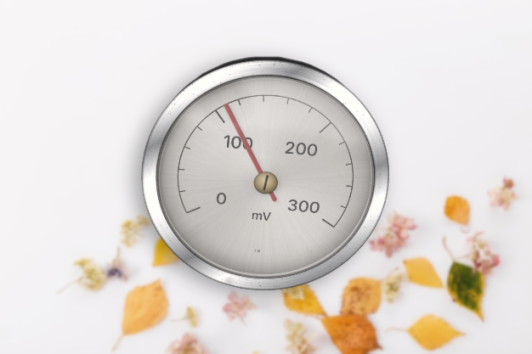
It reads 110,mV
